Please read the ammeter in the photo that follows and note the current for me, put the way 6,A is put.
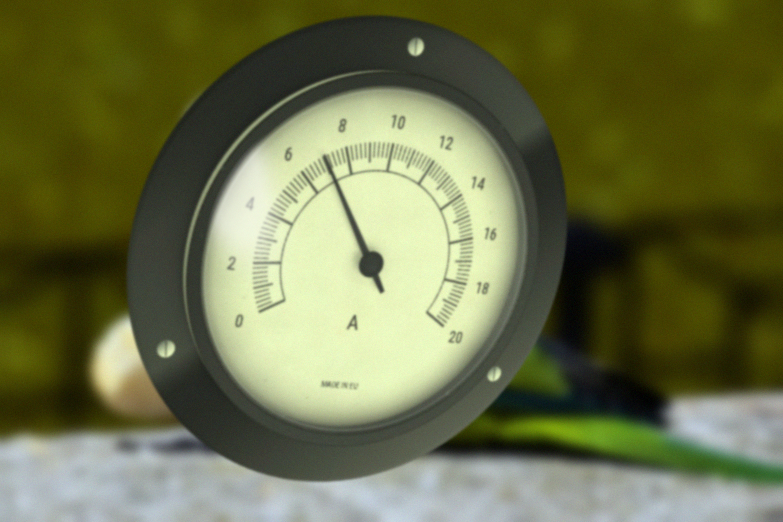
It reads 7,A
